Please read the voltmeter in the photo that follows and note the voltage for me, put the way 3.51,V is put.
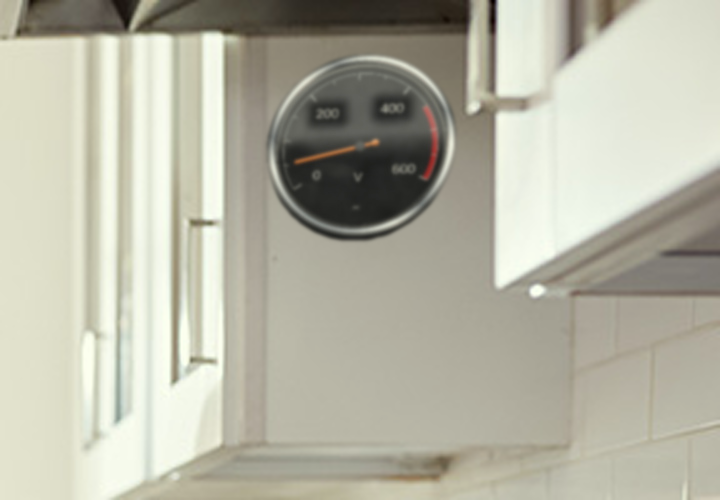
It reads 50,V
